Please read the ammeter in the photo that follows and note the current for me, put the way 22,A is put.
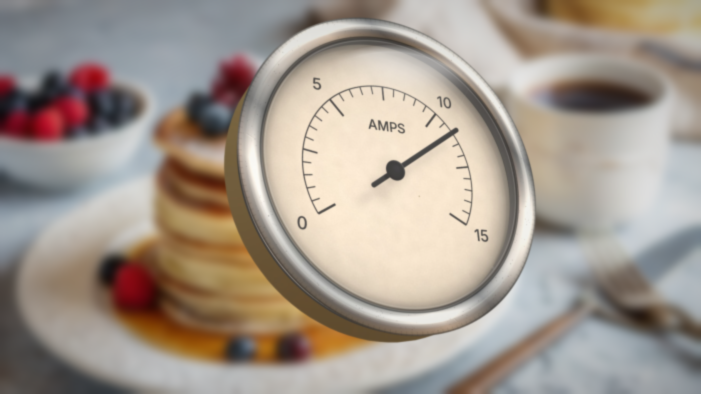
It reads 11,A
